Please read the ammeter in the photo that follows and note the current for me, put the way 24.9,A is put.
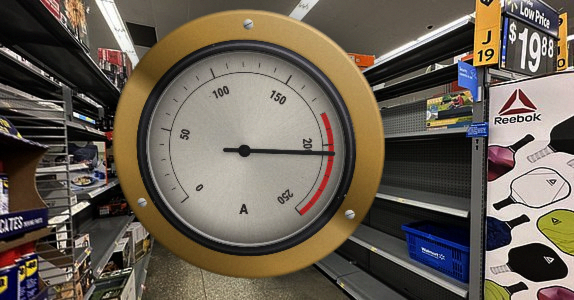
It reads 205,A
